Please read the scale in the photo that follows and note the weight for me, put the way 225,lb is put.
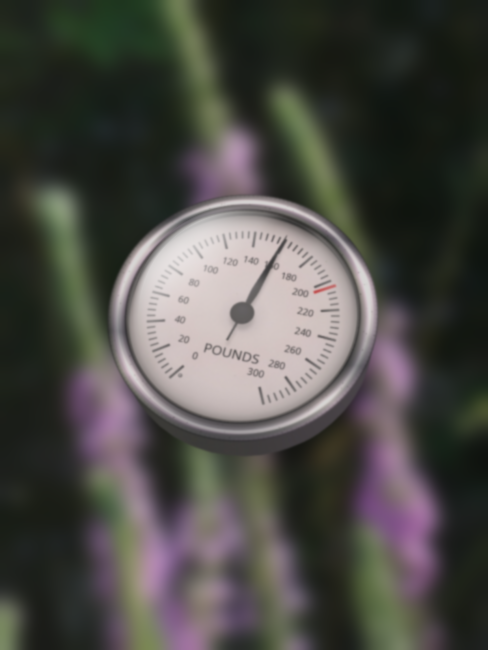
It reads 160,lb
